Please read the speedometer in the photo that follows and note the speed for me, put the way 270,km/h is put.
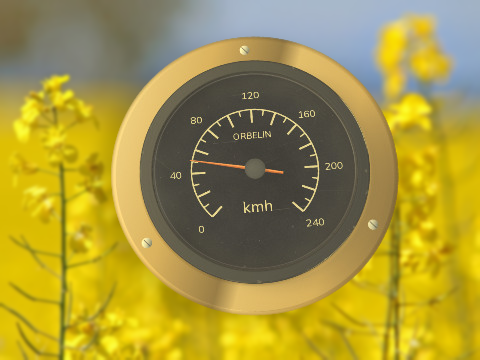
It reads 50,km/h
